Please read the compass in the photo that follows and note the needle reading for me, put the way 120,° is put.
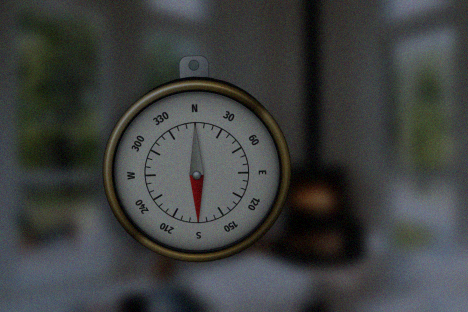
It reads 180,°
